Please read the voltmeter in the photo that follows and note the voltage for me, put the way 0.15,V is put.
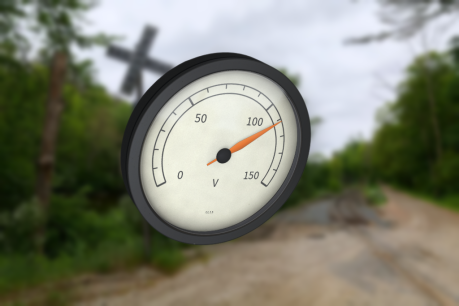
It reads 110,V
